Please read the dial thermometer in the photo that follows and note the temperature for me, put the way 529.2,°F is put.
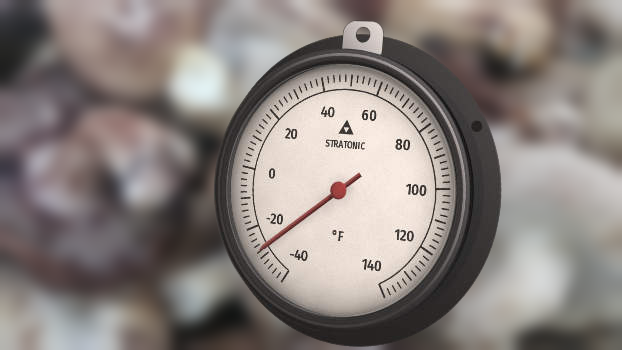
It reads -28,°F
